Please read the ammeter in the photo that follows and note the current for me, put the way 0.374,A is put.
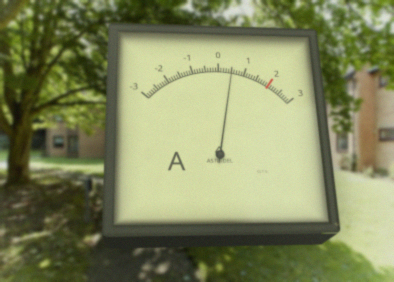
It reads 0.5,A
